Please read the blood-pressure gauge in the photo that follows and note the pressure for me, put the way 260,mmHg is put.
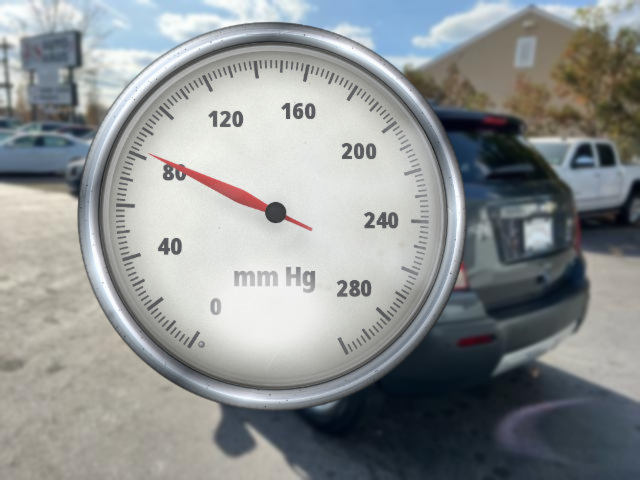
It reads 82,mmHg
